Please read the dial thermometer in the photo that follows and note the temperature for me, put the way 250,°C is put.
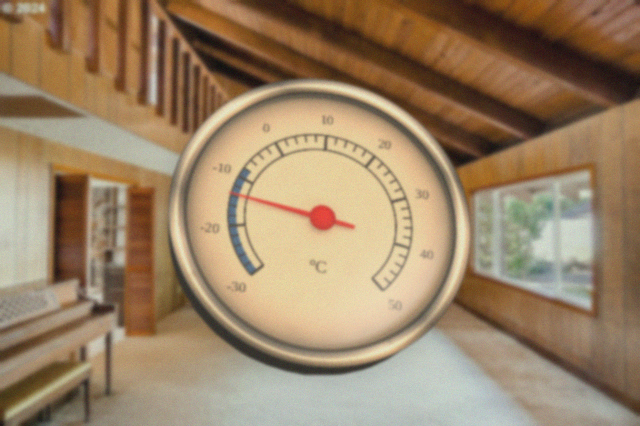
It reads -14,°C
